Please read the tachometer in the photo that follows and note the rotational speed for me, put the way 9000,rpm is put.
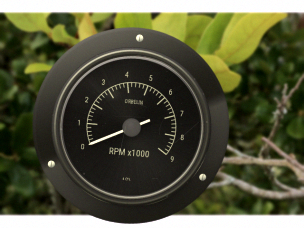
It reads 0,rpm
